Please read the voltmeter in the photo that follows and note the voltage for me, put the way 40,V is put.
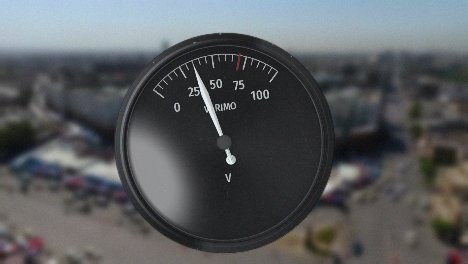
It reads 35,V
